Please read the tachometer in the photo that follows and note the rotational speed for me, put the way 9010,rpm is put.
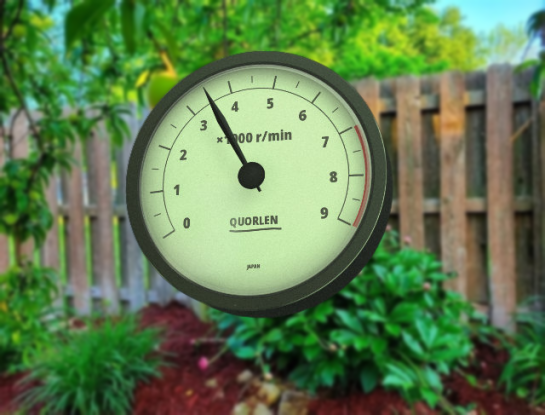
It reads 3500,rpm
